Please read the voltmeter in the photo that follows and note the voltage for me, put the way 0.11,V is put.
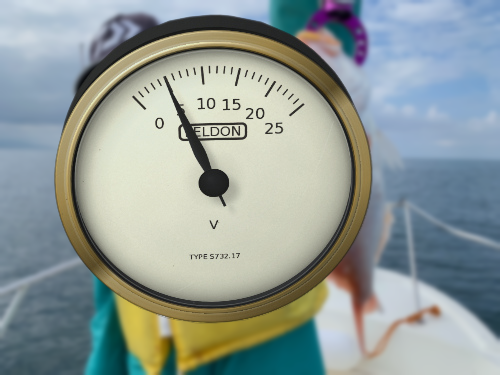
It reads 5,V
